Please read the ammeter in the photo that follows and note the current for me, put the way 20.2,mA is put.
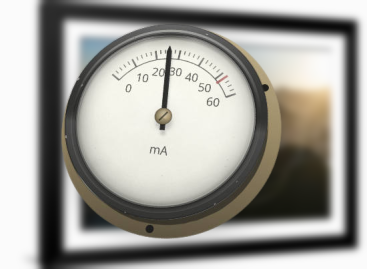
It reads 26,mA
